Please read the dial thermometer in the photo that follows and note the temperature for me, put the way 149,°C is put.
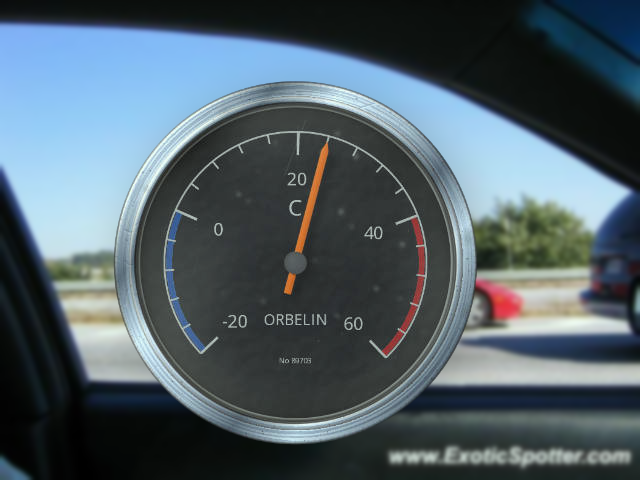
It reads 24,°C
